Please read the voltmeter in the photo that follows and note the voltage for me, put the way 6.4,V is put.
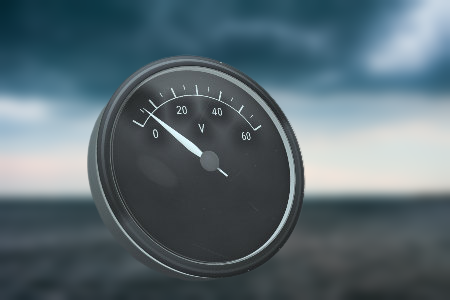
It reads 5,V
